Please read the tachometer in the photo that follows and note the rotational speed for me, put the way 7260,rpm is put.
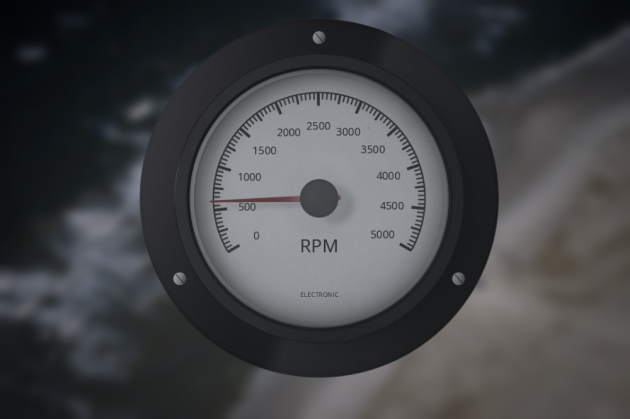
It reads 600,rpm
